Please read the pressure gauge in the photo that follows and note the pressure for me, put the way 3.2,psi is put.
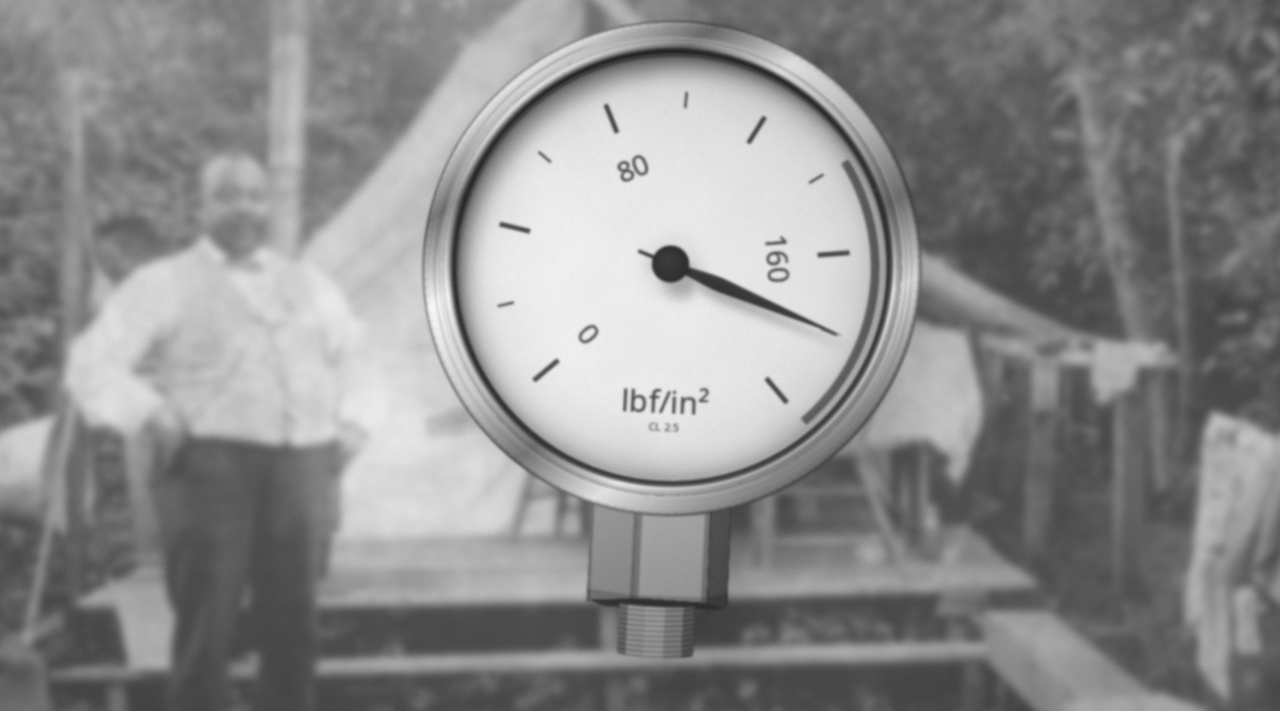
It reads 180,psi
